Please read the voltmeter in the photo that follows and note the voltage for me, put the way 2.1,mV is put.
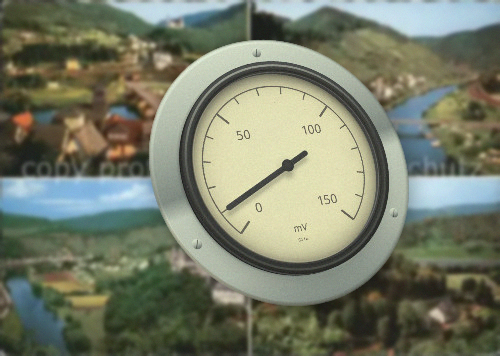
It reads 10,mV
